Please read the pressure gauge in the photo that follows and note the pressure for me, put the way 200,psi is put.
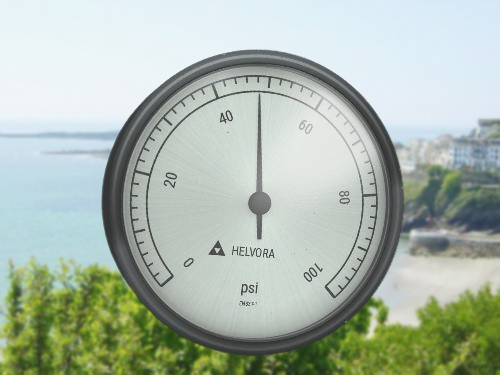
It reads 48,psi
